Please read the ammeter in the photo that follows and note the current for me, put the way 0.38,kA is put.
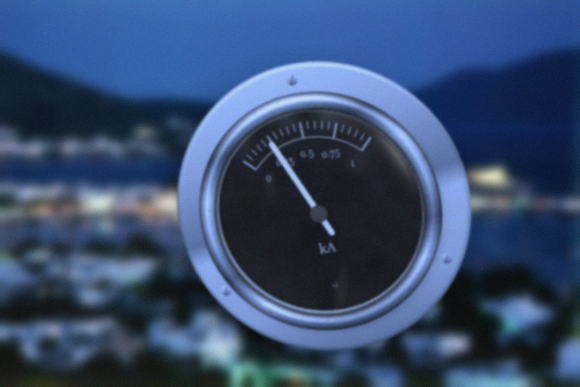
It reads 0.25,kA
